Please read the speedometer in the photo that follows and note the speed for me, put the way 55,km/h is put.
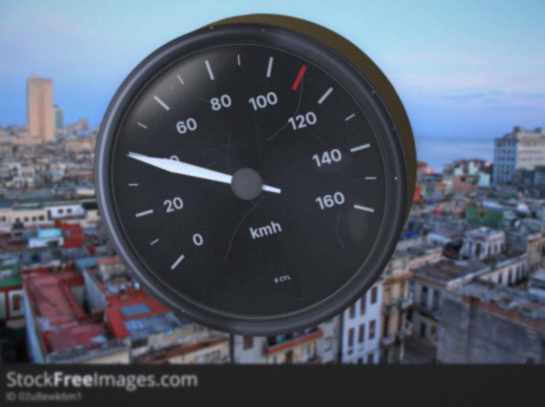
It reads 40,km/h
